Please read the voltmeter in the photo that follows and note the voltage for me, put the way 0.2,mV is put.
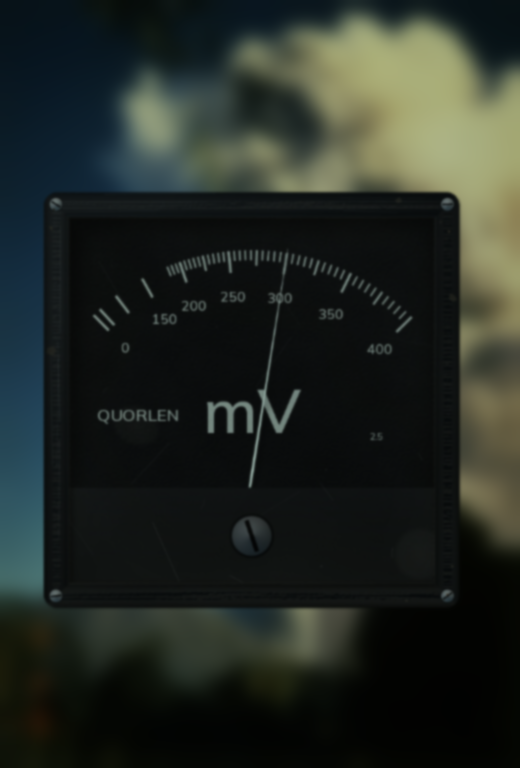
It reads 300,mV
